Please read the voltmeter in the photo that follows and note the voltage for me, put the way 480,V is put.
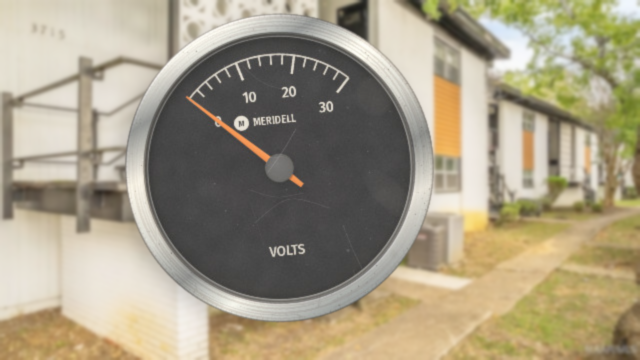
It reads 0,V
